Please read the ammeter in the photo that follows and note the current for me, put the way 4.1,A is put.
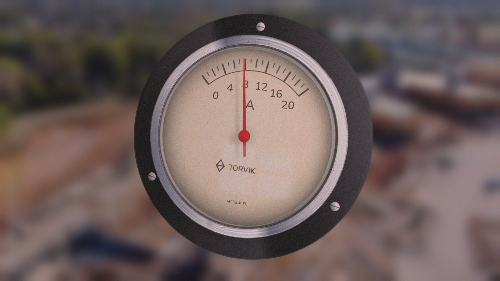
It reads 8,A
